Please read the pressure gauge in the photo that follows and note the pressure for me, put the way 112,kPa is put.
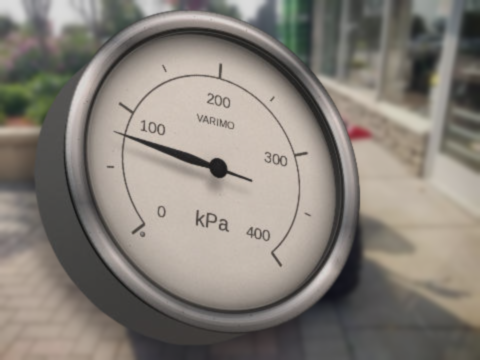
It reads 75,kPa
